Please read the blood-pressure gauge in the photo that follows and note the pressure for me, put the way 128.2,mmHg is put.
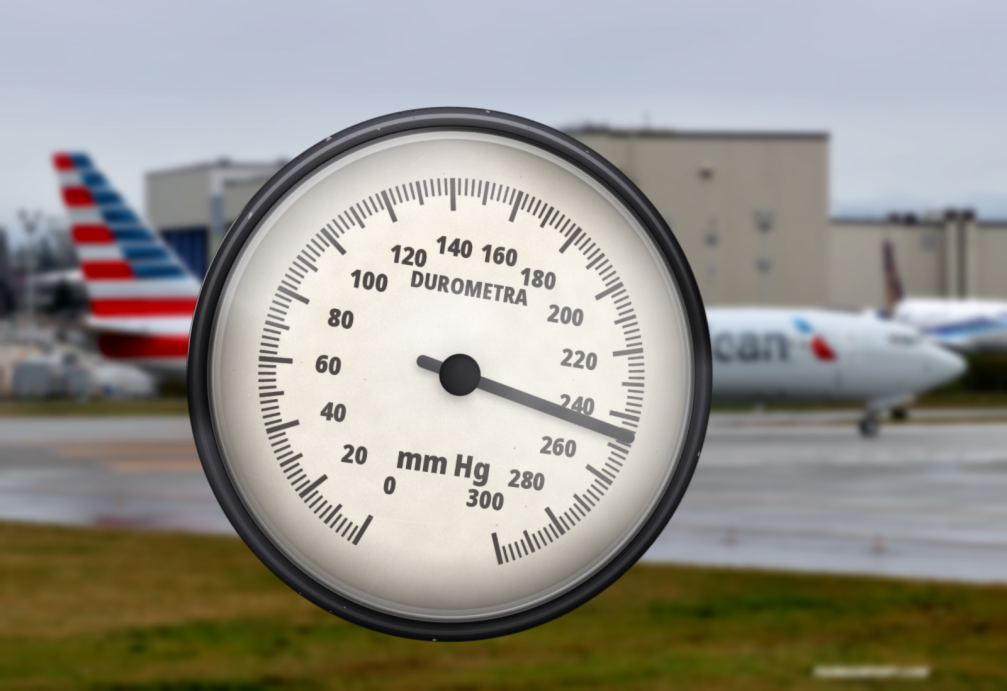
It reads 246,mmHg
